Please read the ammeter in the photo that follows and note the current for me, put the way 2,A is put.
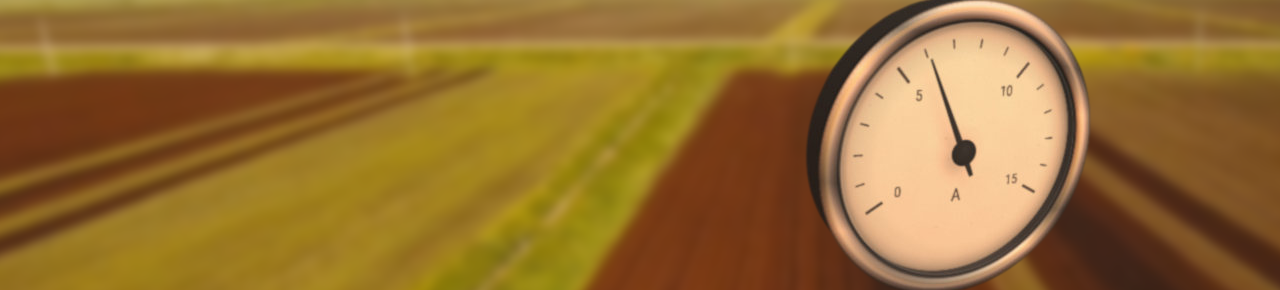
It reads 6,A
